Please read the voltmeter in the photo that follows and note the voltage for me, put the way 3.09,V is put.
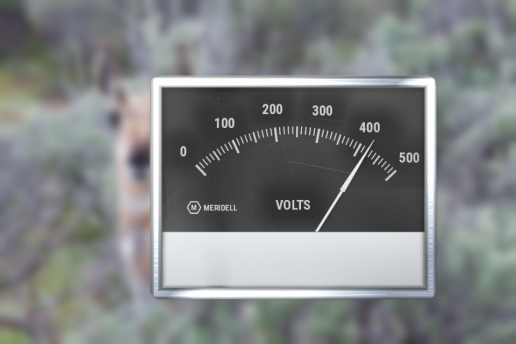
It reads 420,V
